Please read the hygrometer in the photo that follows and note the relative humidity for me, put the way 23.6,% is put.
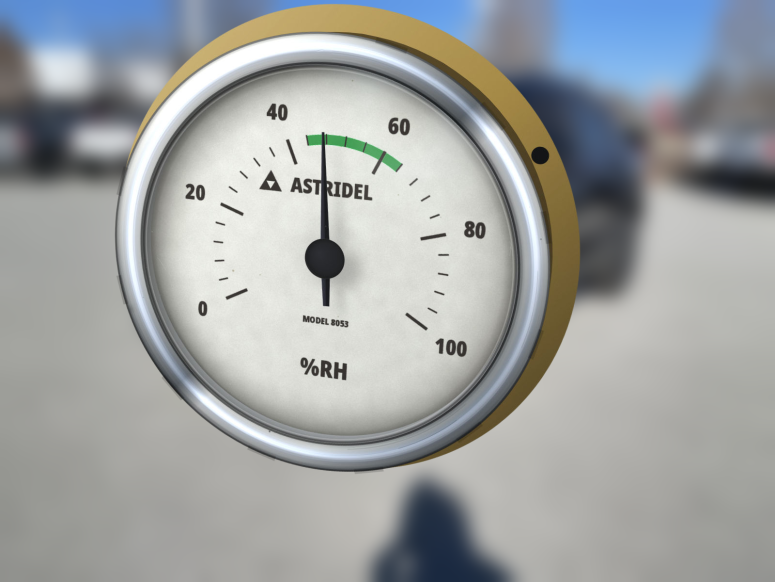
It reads 48,%
